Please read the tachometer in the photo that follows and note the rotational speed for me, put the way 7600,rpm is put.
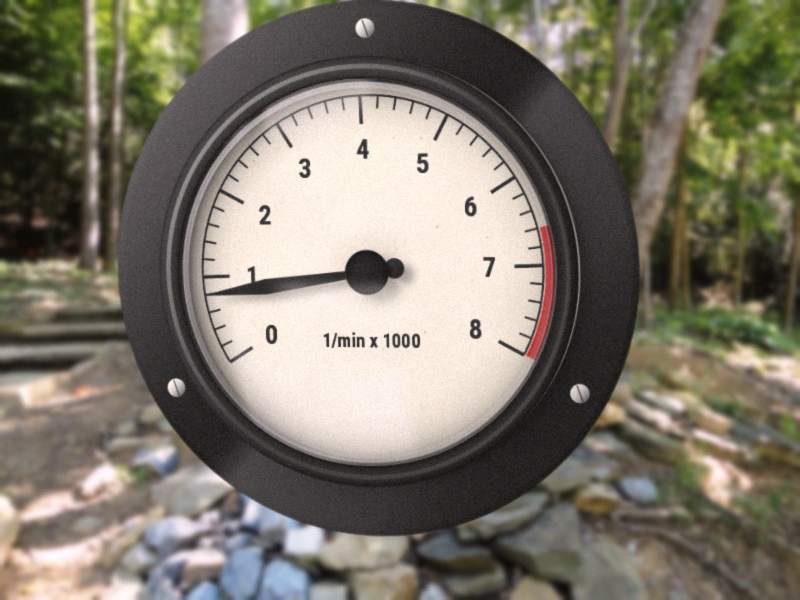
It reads 800,rpm
